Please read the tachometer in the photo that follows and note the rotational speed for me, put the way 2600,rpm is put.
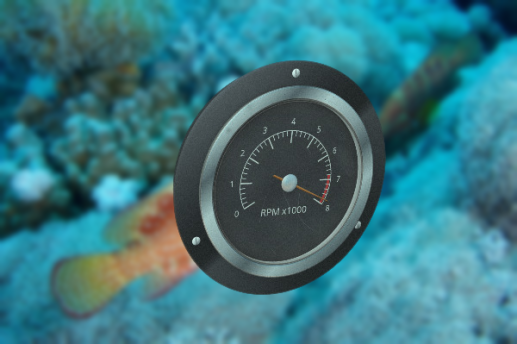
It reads 7800,rpm
